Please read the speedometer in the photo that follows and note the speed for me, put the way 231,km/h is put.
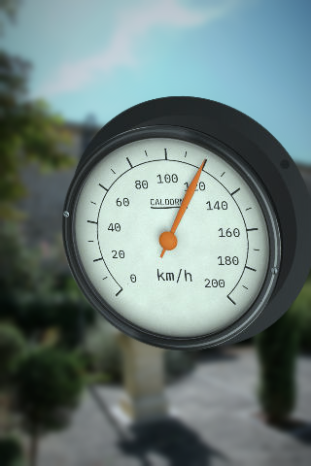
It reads 120,km/h
